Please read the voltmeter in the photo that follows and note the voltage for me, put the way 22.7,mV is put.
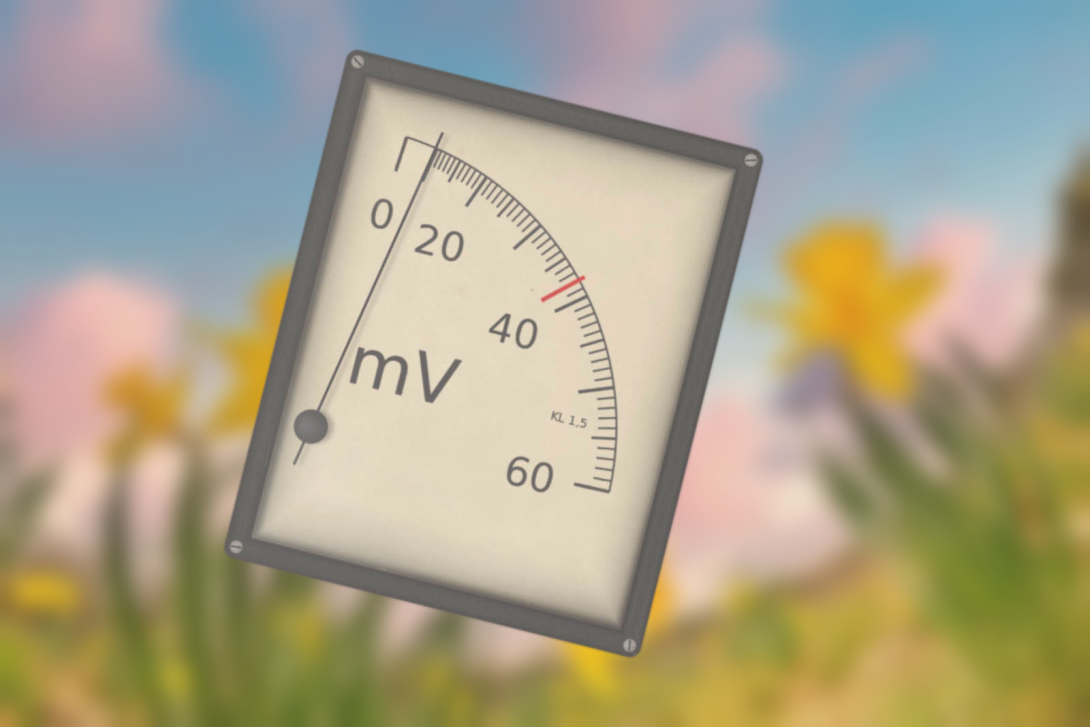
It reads 10,mV
